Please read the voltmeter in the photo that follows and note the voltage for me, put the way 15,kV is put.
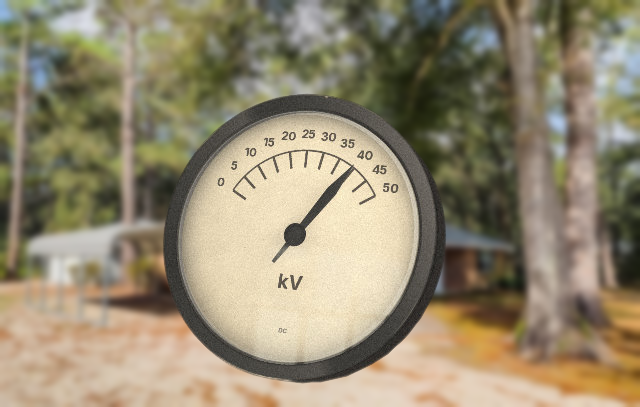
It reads 40,kV
